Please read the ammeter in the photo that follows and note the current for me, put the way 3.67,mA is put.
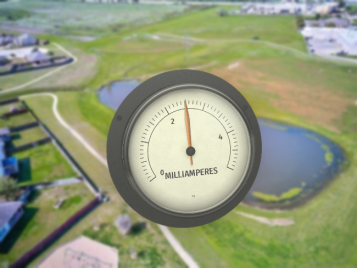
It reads 2.5,mA
